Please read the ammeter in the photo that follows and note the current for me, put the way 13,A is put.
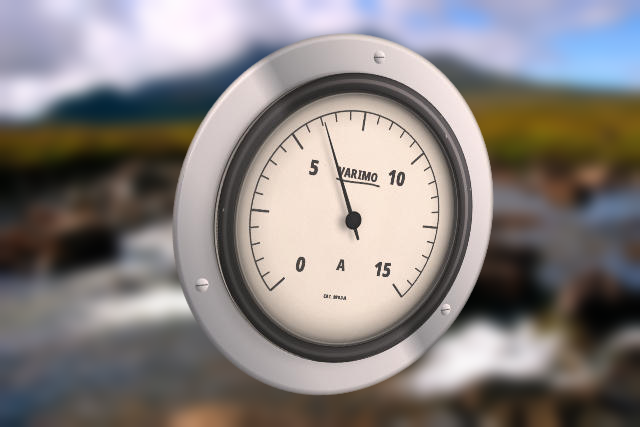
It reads 6,A
